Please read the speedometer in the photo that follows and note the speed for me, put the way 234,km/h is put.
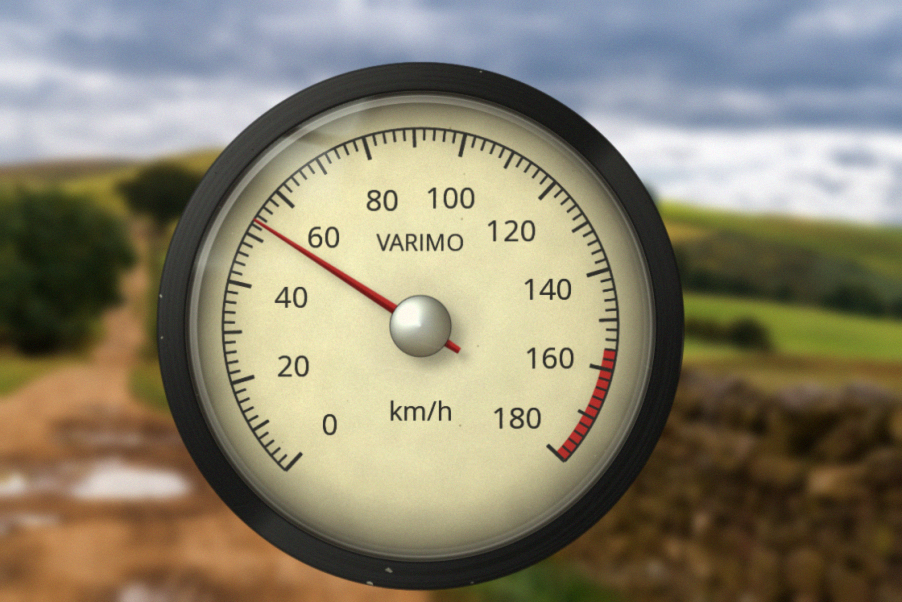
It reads 53,km/h
